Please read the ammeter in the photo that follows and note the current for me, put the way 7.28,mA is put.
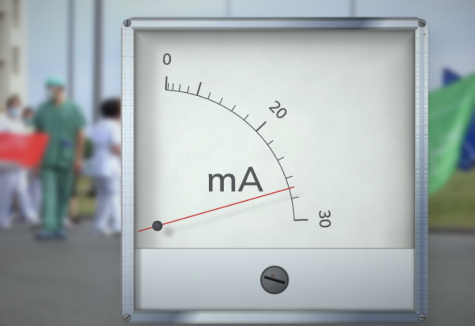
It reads 27,mA
